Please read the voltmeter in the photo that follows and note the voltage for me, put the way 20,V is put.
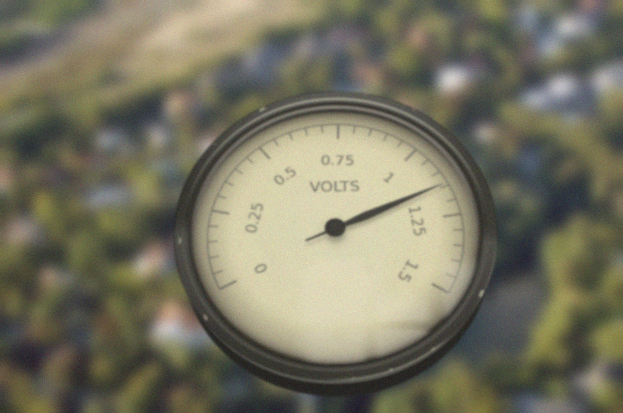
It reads 1.15,V
